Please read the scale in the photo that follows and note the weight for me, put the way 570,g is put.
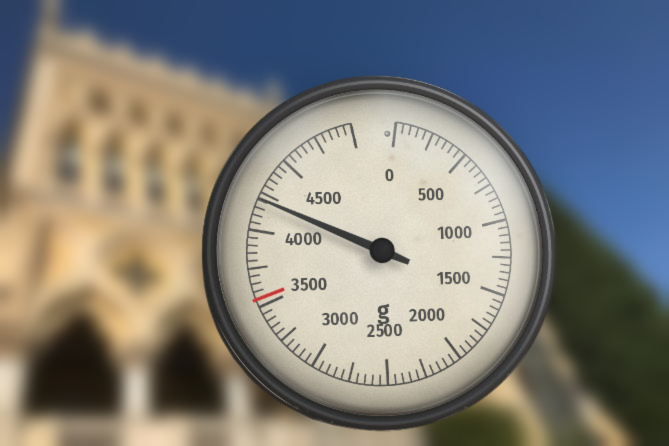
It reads 4200,g
